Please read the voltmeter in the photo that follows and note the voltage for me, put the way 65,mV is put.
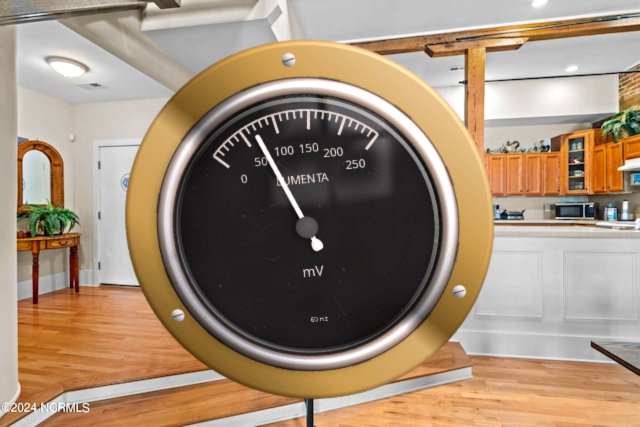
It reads 70,mV
